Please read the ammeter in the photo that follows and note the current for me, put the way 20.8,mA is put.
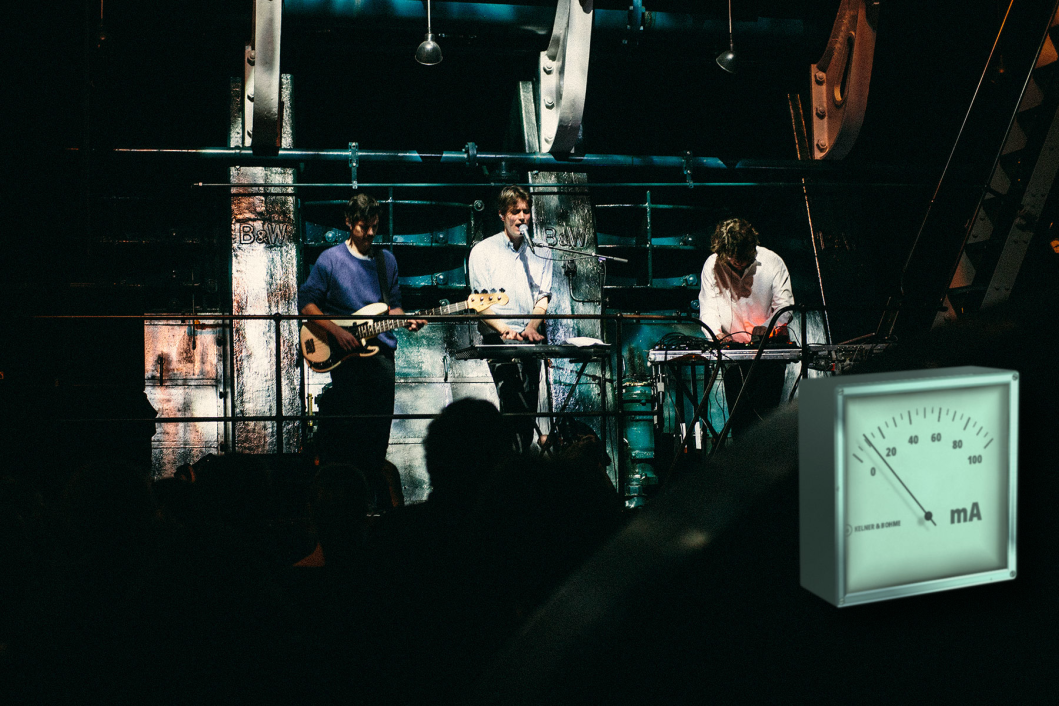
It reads 10,mA
